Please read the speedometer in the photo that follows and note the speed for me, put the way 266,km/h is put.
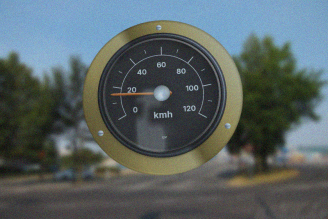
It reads 15,km/h
